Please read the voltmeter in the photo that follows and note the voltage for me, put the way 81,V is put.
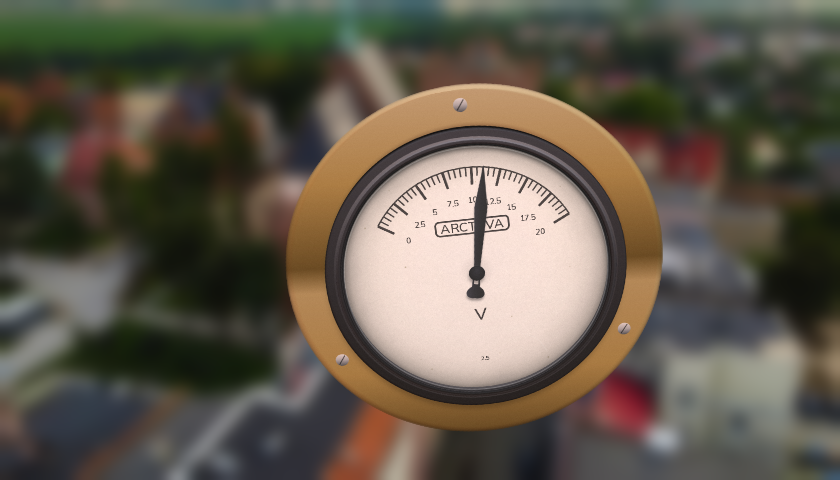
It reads 11,V
